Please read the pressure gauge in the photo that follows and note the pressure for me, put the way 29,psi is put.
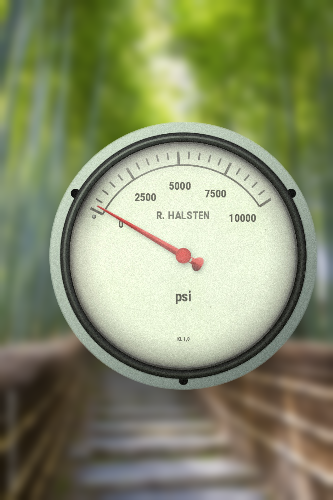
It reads 250,psi
